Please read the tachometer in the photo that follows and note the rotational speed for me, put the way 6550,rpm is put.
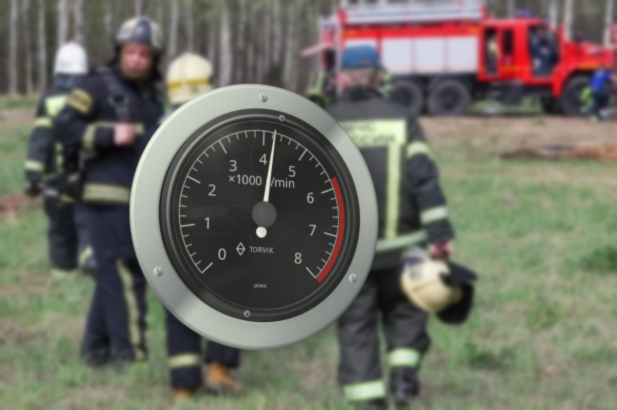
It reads 4200,rpm
